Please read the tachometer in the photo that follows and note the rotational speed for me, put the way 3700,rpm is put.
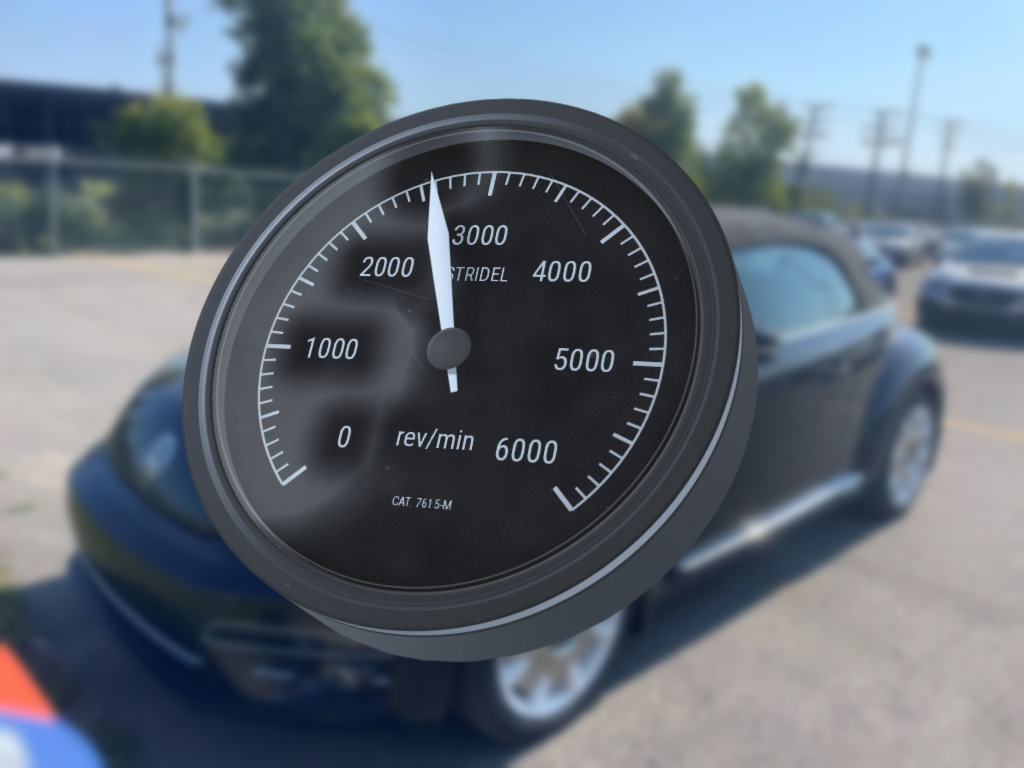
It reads 2600,rpm
